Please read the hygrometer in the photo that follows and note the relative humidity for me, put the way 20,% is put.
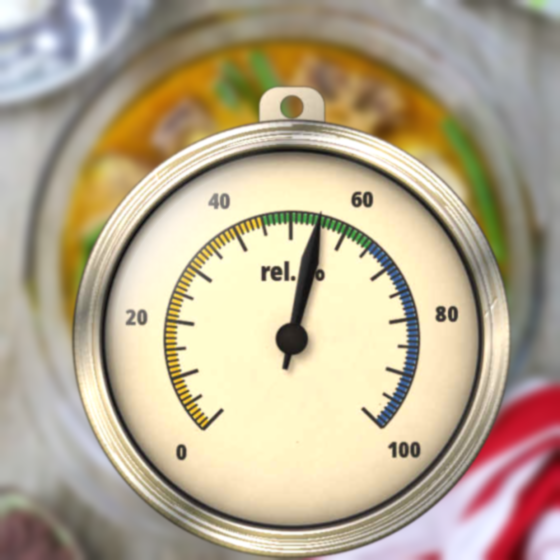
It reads 55,%
